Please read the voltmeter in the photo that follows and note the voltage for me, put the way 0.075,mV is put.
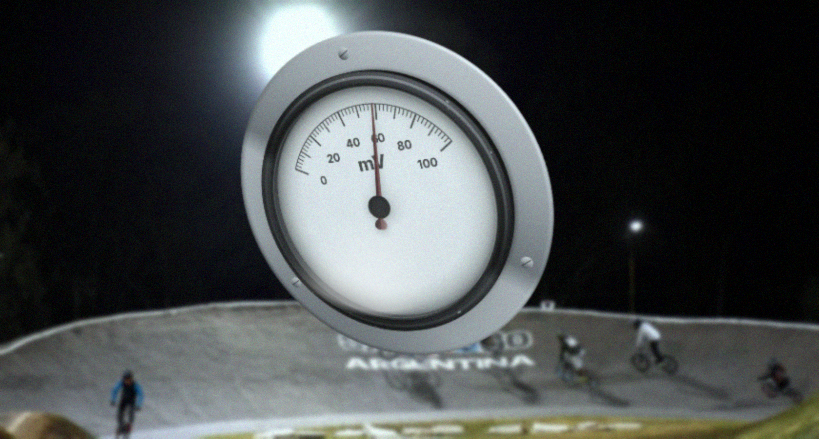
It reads 60,mV
